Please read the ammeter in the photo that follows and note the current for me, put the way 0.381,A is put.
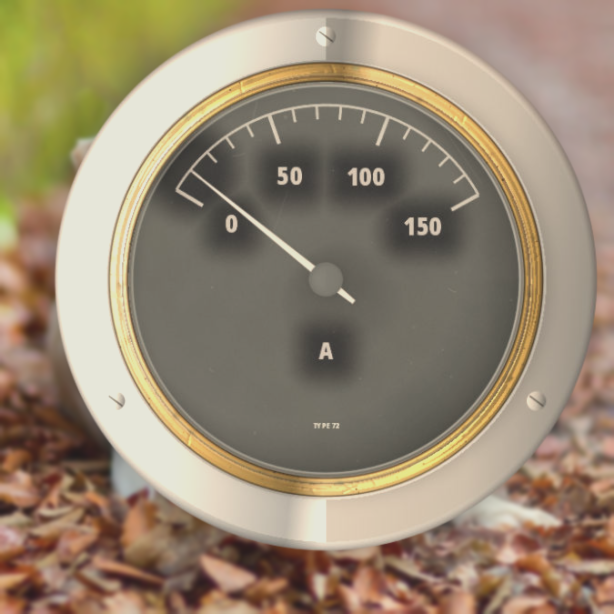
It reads 10,A
